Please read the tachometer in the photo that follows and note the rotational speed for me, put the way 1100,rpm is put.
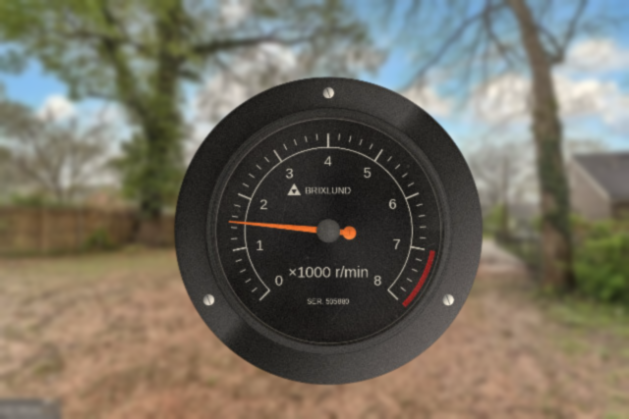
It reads 1500,rpm
